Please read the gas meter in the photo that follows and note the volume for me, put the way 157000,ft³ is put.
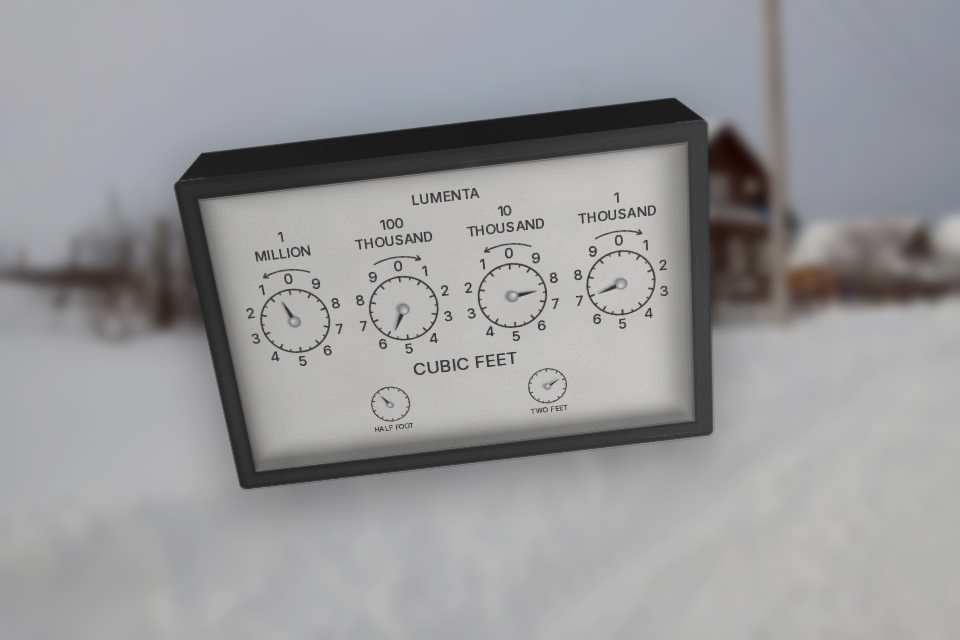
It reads 57700,ft³
